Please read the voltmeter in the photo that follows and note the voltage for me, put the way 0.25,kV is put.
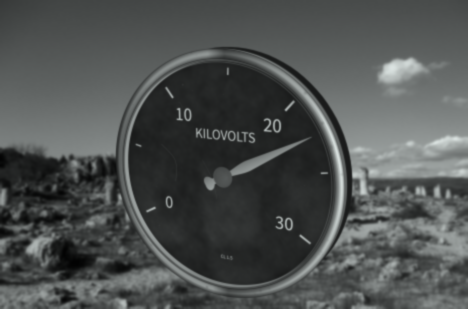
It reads 22.5,kV
